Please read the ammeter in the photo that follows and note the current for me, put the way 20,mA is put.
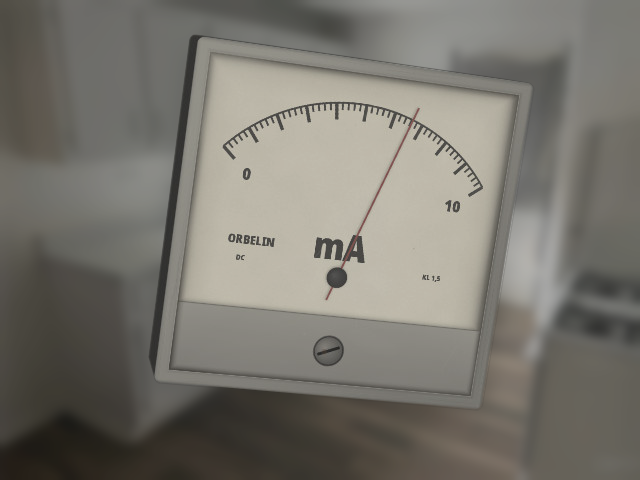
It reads 6.6,mA
